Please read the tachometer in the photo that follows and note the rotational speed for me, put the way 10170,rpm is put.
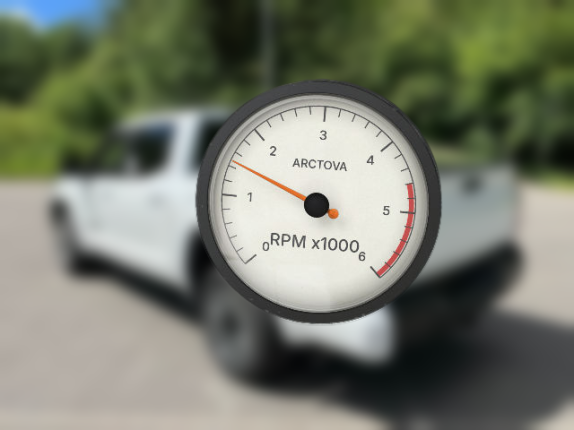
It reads 1500,rpm
